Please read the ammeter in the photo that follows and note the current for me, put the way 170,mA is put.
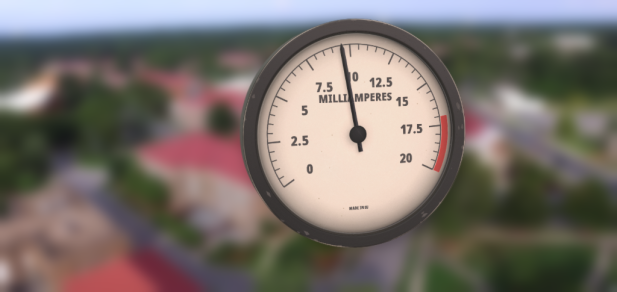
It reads 9.5,mA
